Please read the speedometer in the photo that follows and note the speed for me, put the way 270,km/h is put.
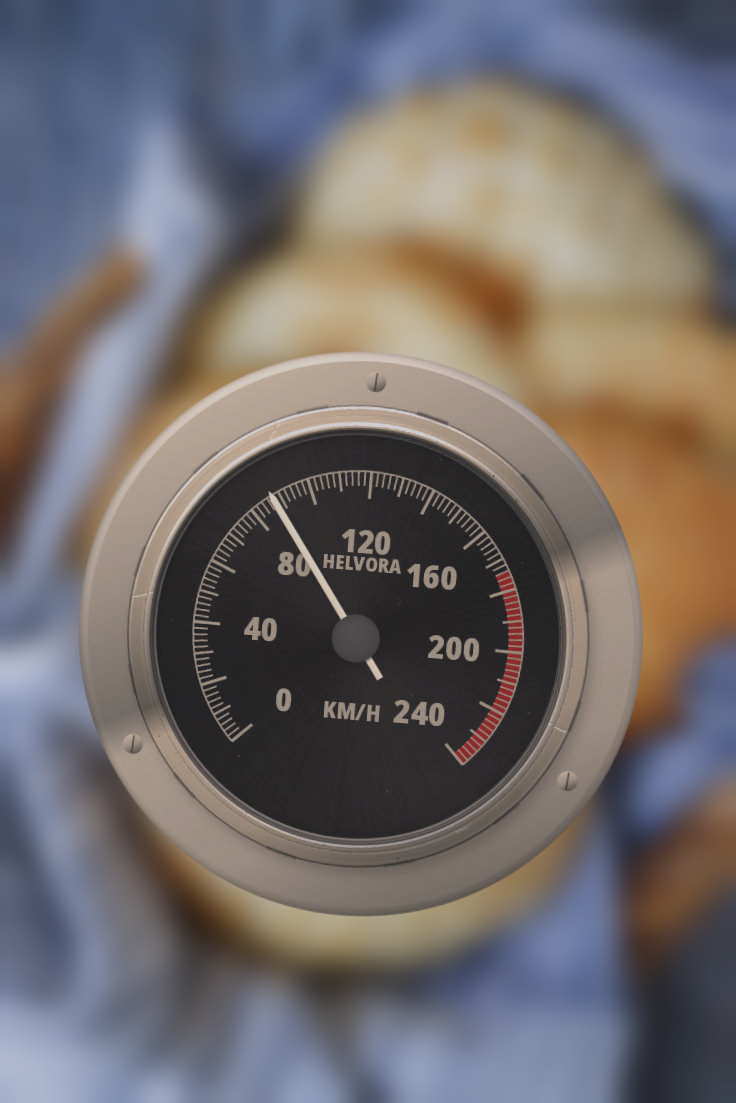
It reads 88,km/h
